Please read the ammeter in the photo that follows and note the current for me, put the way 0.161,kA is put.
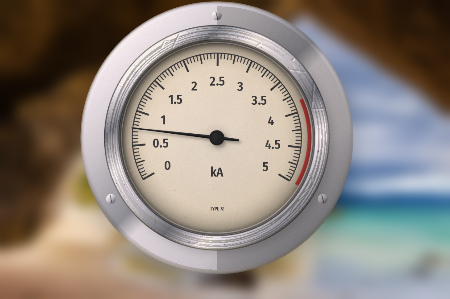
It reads 0.75,kA
